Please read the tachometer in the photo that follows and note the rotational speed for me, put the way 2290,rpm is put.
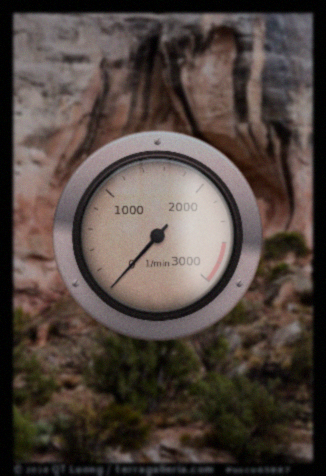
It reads 0,rpm
